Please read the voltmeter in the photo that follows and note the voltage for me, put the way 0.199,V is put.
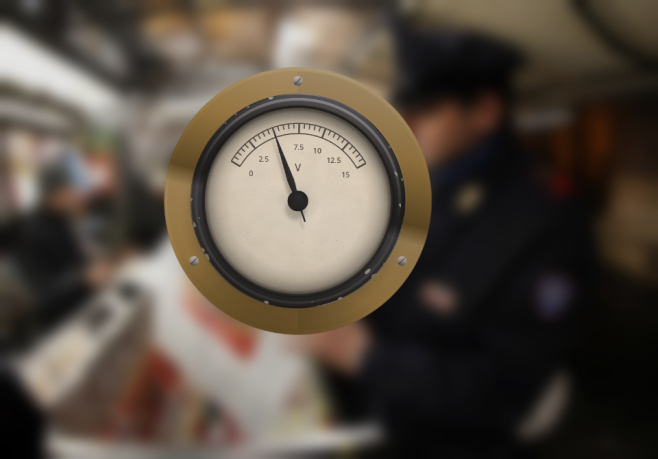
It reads 5,V
